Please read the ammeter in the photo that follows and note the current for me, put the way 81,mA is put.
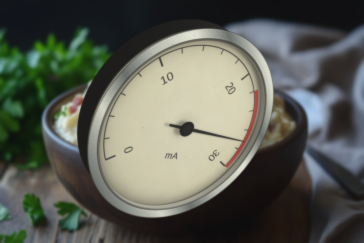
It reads 27,mA
